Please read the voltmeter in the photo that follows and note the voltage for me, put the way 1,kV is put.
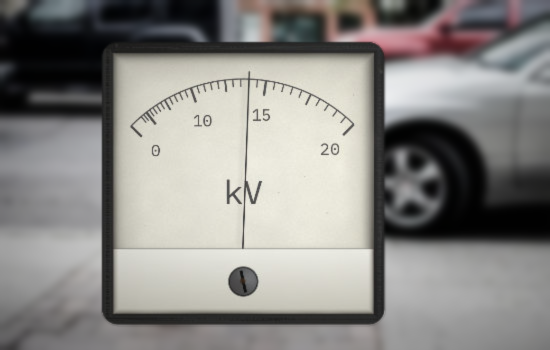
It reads 14,kV
